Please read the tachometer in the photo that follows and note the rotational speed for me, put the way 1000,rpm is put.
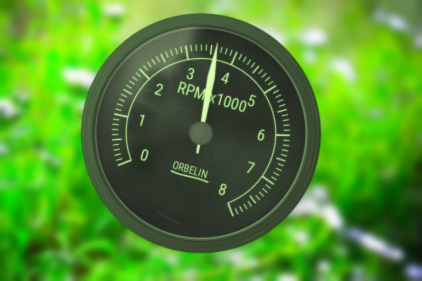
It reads 3600,rpm
